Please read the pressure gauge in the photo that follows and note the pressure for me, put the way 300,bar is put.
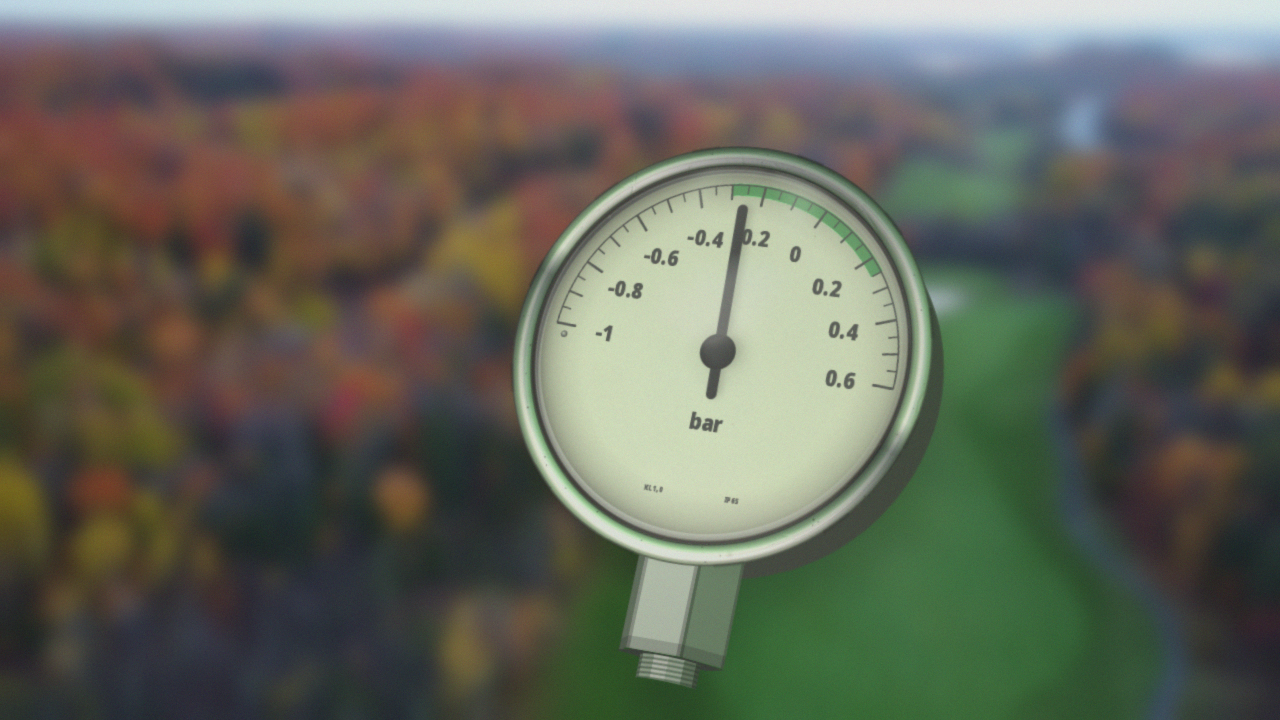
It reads -0.25,bar
